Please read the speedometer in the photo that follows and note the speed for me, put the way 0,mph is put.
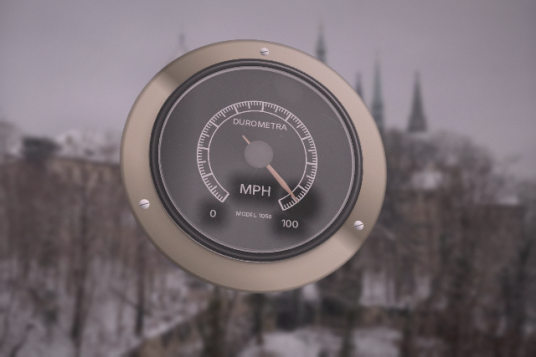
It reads 95,mph
